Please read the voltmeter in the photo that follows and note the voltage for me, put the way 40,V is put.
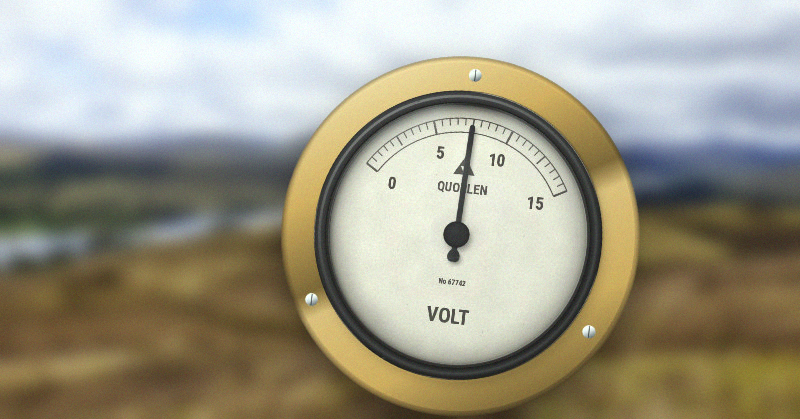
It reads 7.5,V
